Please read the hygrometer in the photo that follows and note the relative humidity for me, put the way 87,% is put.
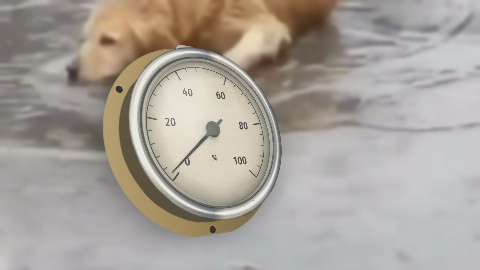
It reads 2,%
